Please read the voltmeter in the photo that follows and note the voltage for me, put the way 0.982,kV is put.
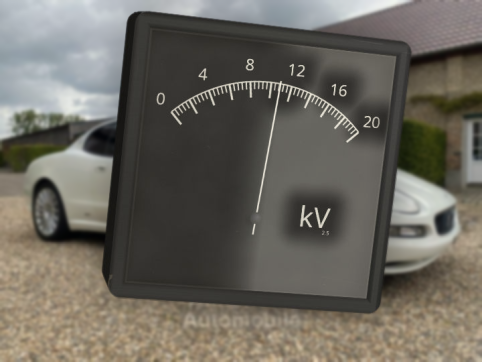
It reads 10.8,kV
